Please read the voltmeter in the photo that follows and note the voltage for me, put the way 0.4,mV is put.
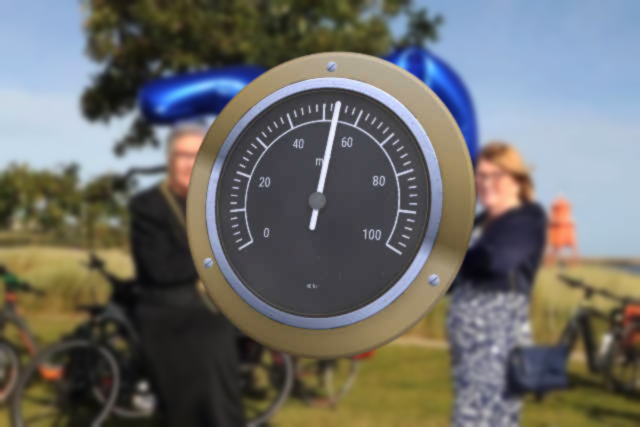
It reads 54,mV
